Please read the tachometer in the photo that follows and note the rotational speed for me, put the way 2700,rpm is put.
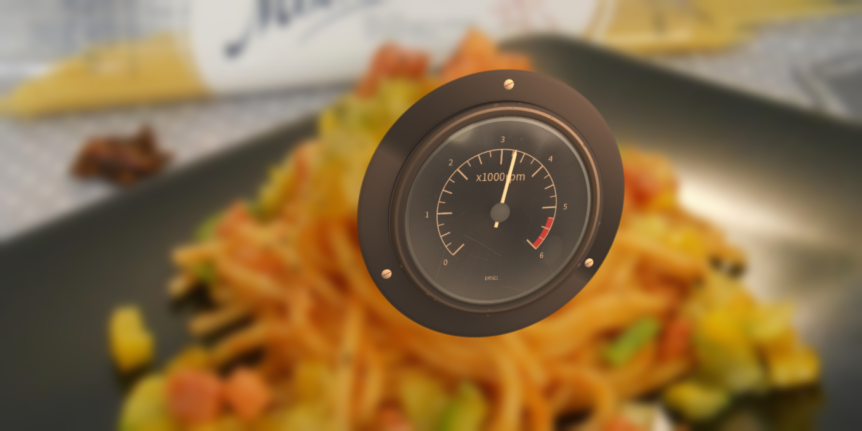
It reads 3250,rpm
